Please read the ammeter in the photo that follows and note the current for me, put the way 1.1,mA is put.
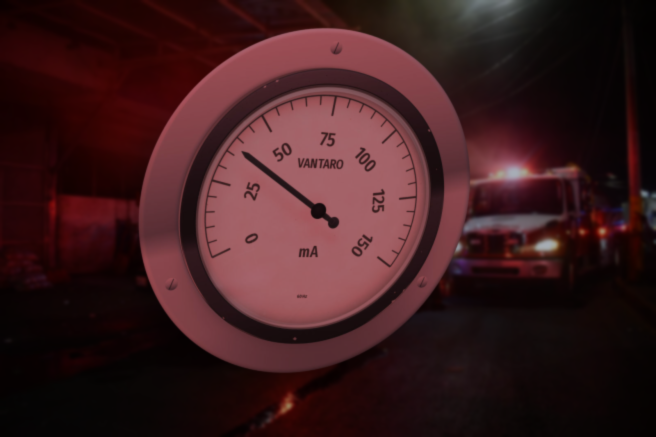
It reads 37.5,mA
